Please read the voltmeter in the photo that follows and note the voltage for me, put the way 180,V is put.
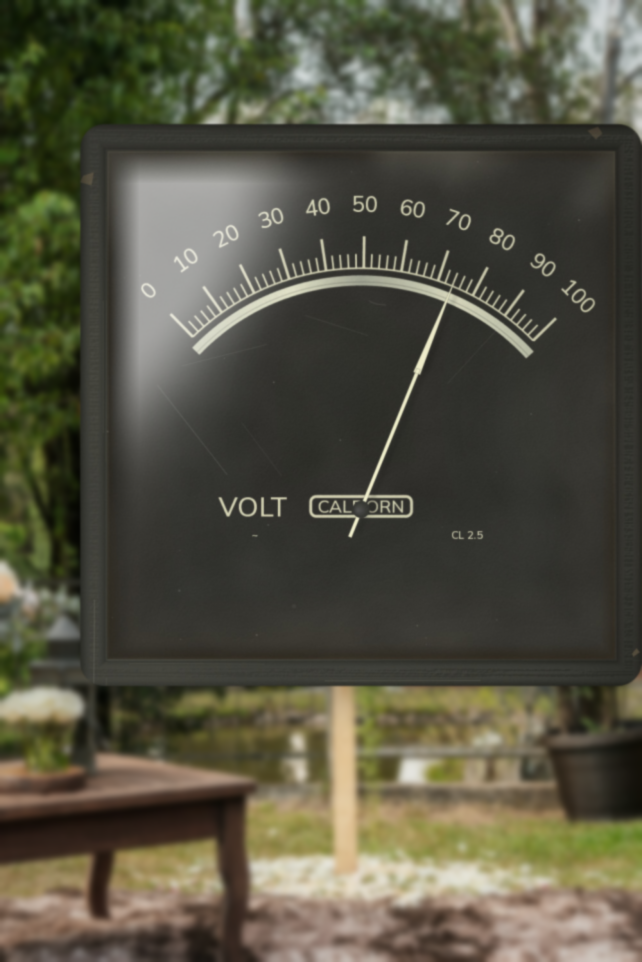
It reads 74,V
